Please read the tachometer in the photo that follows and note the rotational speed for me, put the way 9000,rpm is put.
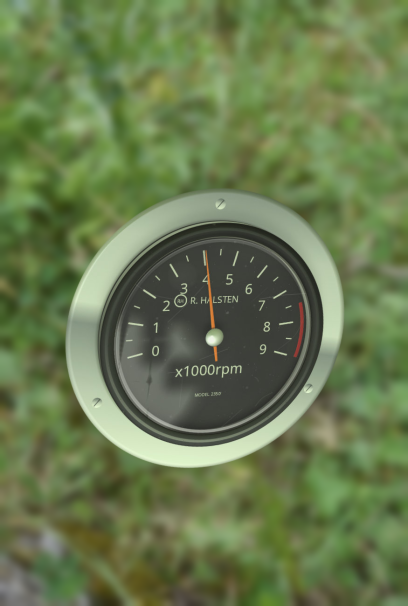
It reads 4000,rpm
